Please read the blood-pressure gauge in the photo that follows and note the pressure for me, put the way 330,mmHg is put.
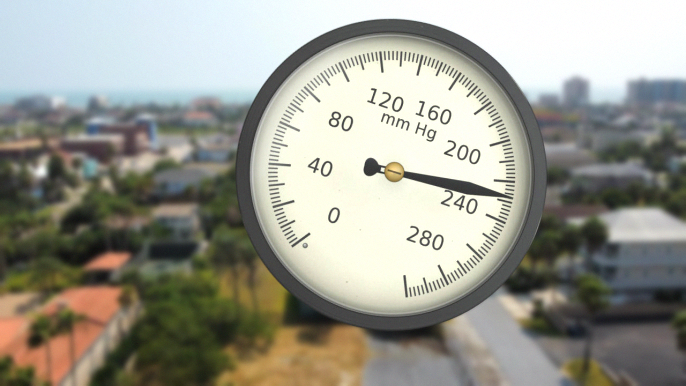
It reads 228,mmHg
